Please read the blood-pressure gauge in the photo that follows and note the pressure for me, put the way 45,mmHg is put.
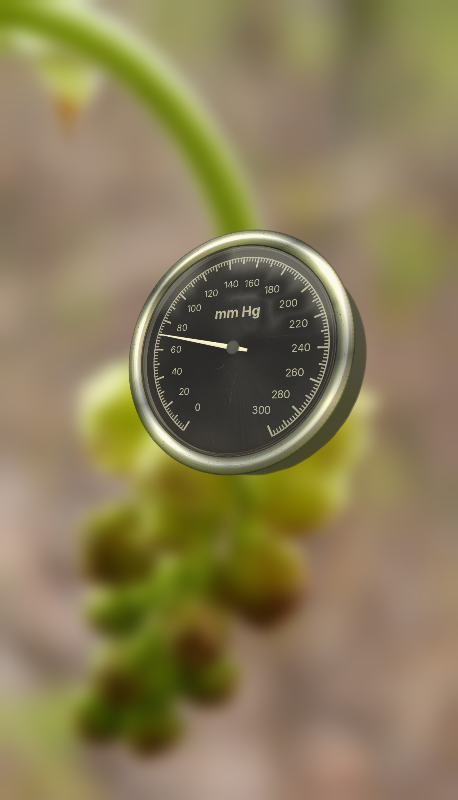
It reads 70,mmHg
